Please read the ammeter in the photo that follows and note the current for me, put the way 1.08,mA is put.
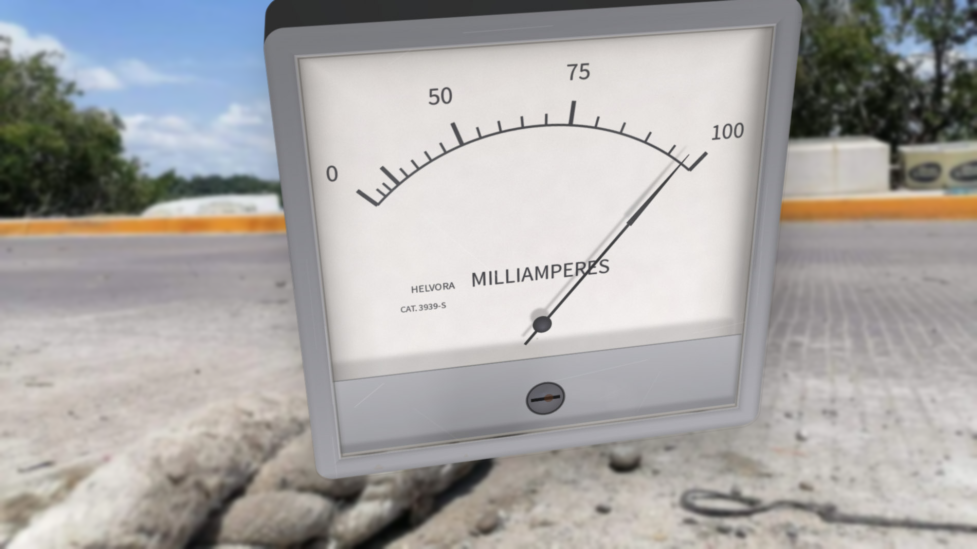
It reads 97.5,mA
